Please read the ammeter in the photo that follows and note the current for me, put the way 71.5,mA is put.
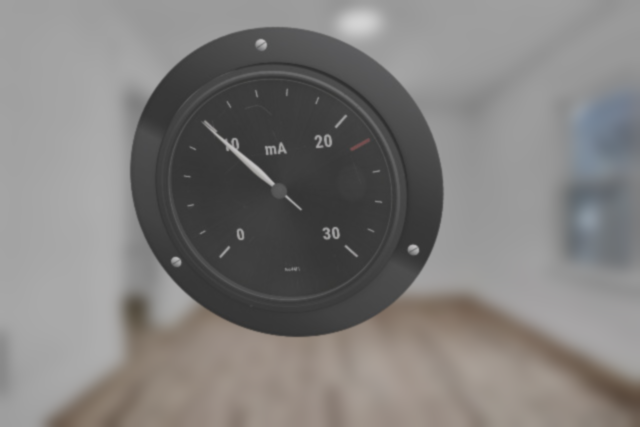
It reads 10,mA
